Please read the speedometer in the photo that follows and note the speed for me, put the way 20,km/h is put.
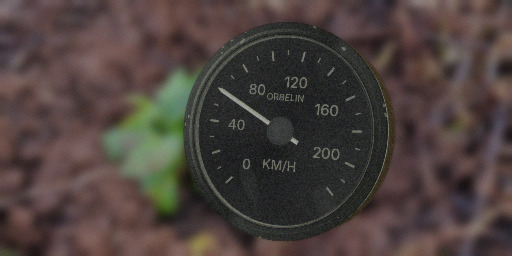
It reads 60,km/h
